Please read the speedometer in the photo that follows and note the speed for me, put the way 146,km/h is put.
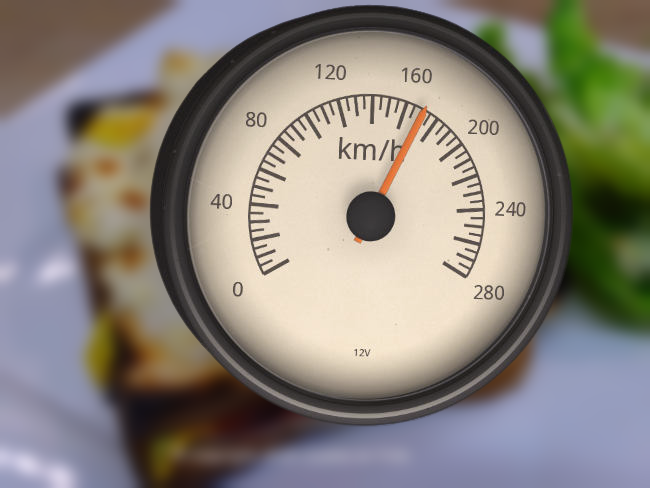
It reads 170,km/h
